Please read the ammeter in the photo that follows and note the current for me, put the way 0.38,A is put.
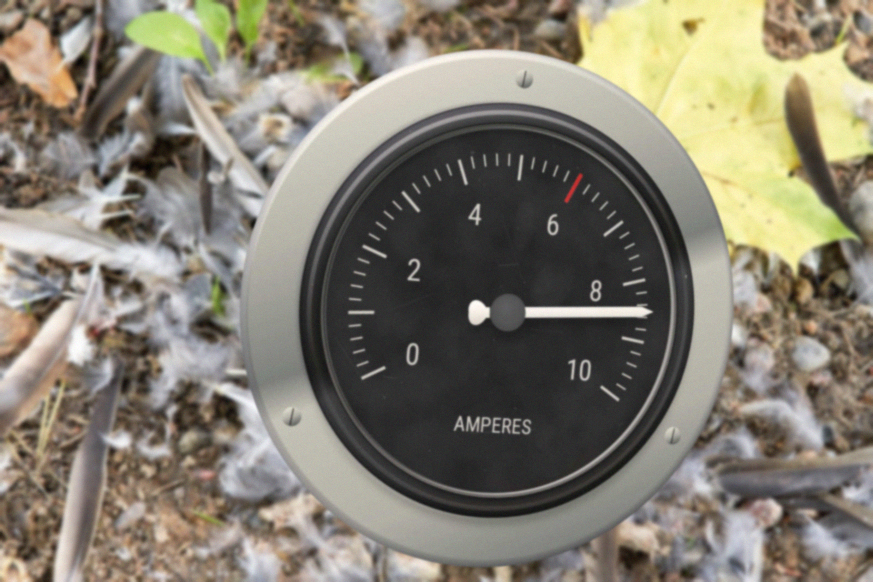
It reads 8.5,A
